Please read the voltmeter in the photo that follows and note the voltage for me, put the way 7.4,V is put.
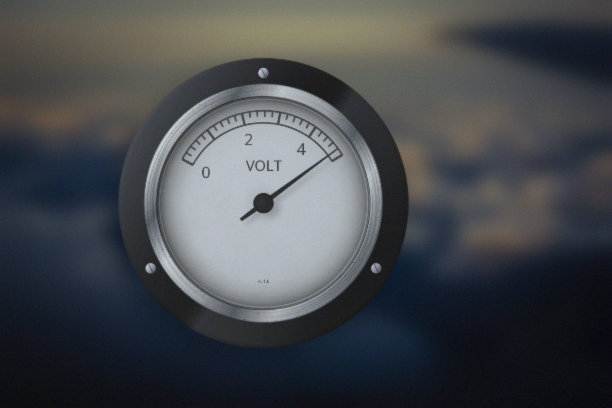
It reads 4.8,V
